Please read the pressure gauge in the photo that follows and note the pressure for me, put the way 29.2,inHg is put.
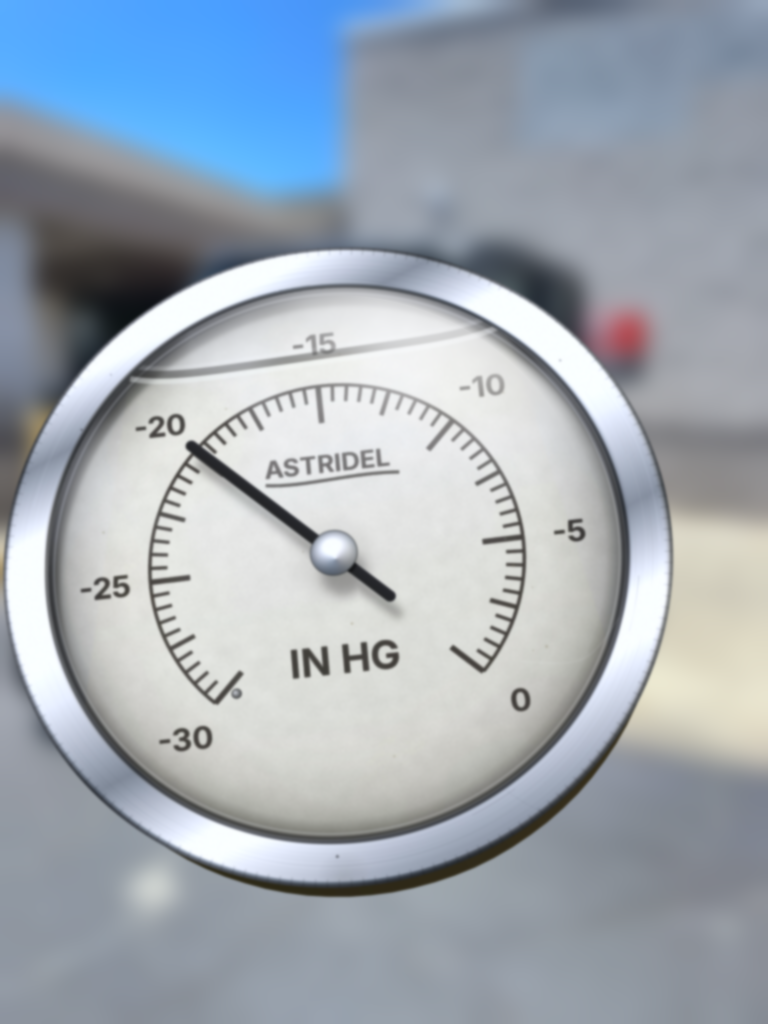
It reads -20,inHg
